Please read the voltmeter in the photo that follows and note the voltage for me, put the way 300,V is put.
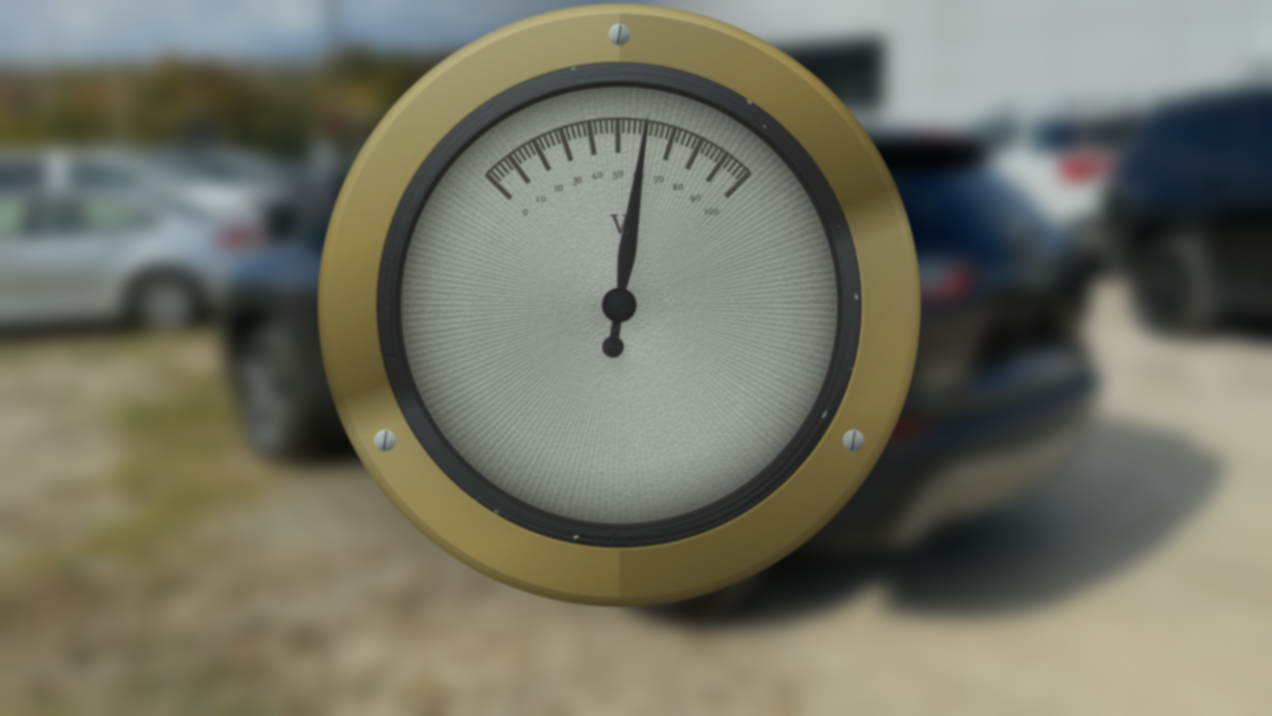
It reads 60,V
